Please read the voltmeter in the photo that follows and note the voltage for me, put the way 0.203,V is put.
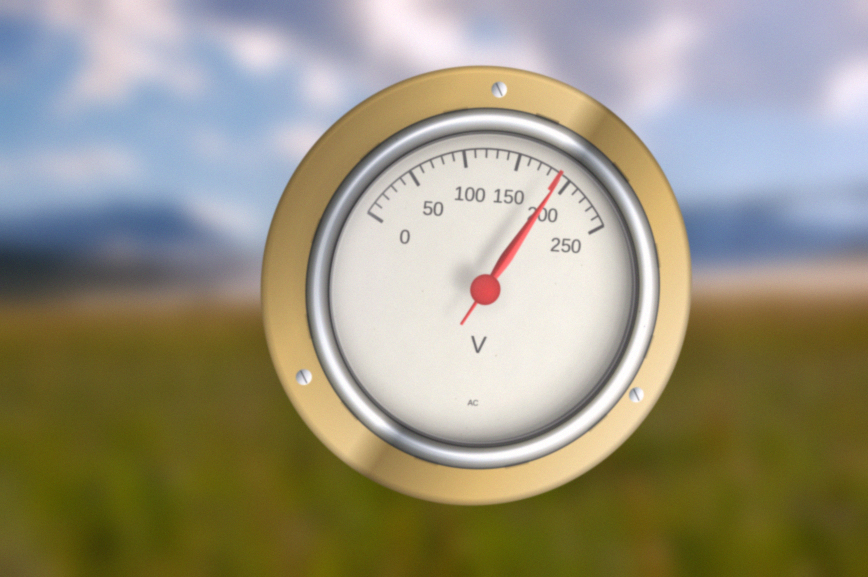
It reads 190,V
